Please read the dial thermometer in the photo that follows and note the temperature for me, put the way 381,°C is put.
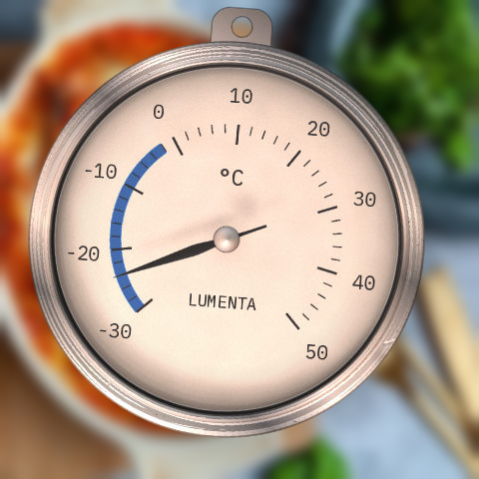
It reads -24,°C
